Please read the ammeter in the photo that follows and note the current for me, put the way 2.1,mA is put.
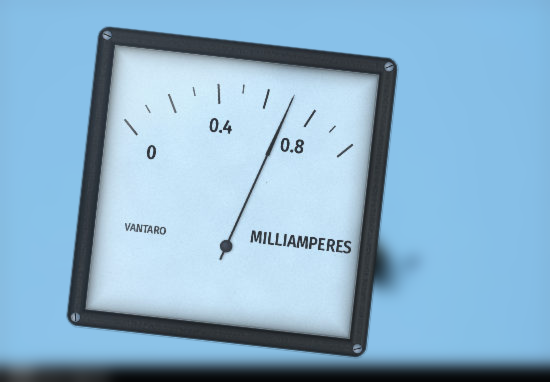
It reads 0.7,mA
